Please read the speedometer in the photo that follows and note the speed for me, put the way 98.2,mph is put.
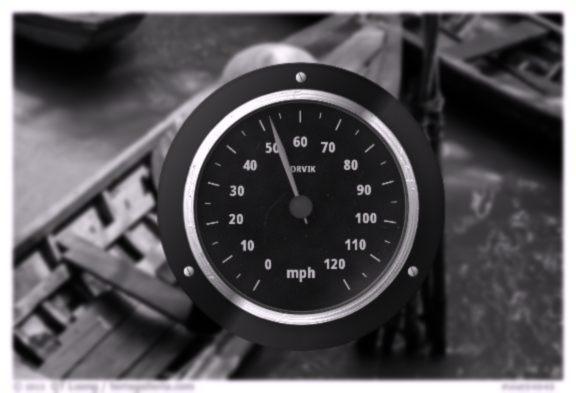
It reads 52.5,mph
